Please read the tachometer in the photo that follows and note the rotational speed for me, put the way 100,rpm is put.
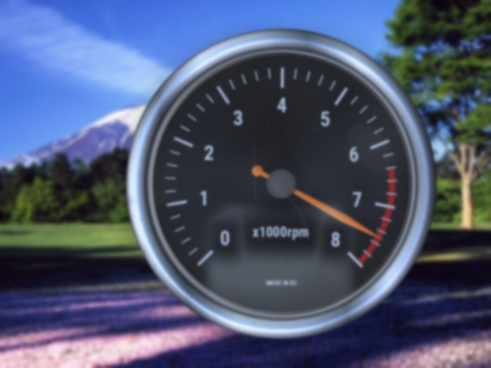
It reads 7500,rpm
